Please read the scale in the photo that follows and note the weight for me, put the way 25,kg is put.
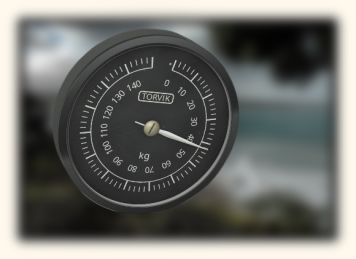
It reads 42,kg
